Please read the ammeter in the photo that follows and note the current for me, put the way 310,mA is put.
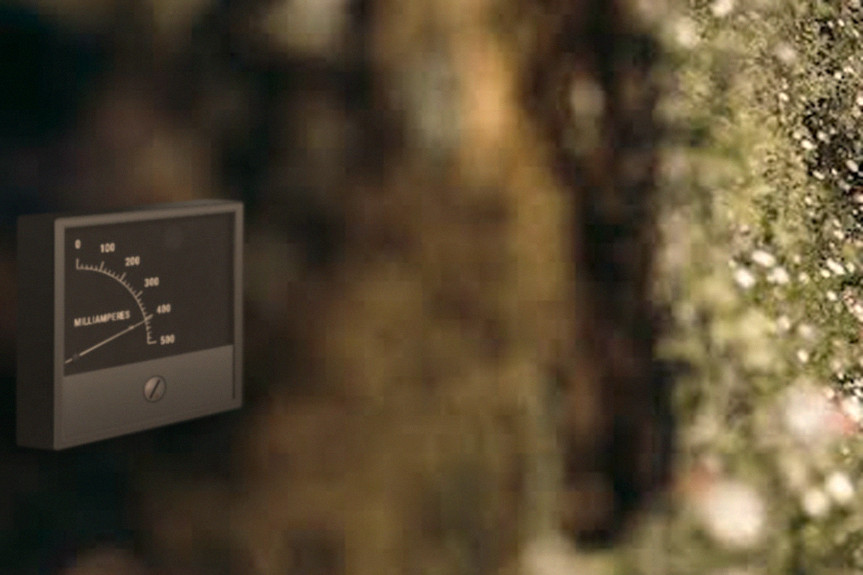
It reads 400,mA
